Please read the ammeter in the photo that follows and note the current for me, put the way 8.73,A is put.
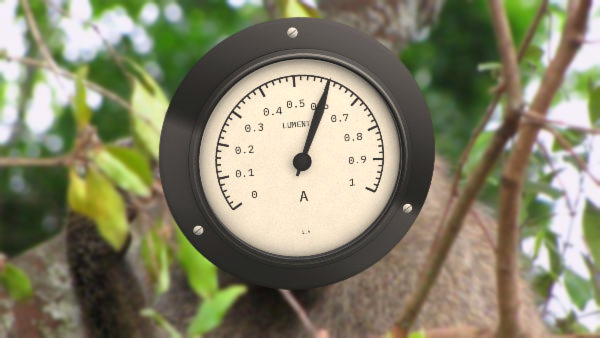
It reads 0.6,A
